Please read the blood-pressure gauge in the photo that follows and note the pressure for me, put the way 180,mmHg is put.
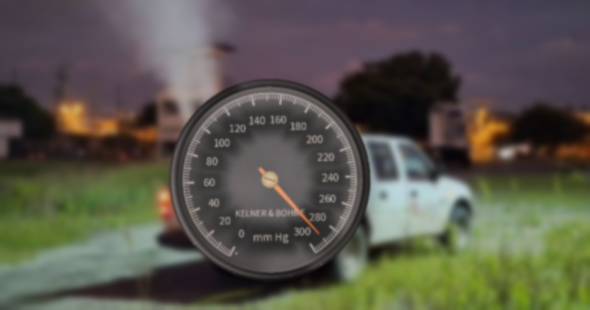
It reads 290,mmHg
